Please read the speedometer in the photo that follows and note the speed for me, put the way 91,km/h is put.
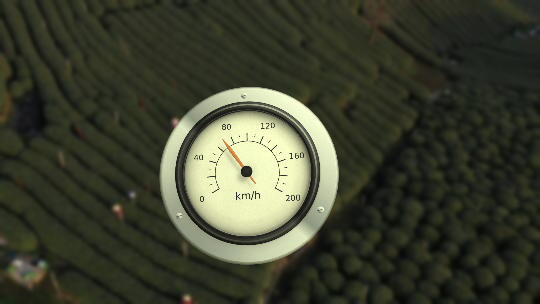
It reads 70,km/h
